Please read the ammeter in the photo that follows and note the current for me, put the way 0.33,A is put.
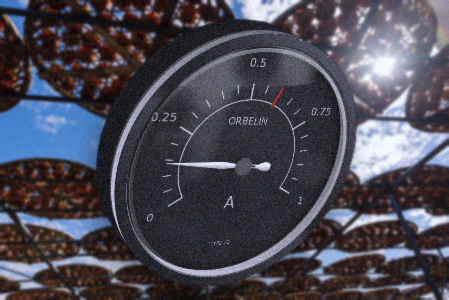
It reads 0.15,A
